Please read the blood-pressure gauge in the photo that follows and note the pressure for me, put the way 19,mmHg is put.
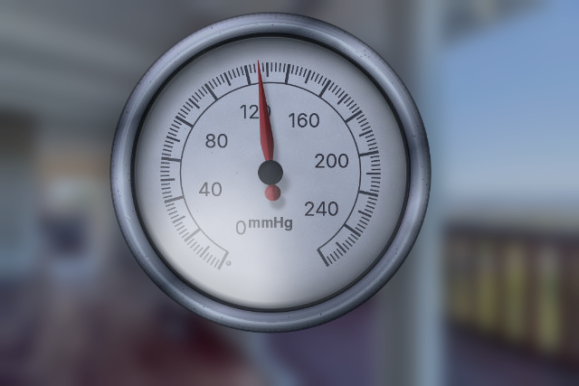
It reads 126,mmHg
